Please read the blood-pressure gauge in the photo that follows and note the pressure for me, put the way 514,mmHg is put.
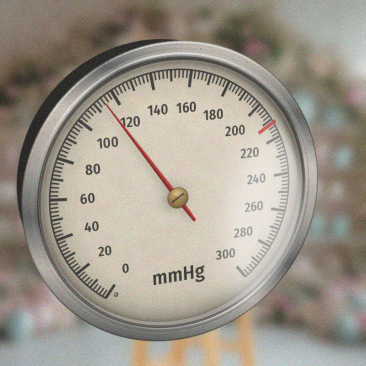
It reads 114,mmHg
